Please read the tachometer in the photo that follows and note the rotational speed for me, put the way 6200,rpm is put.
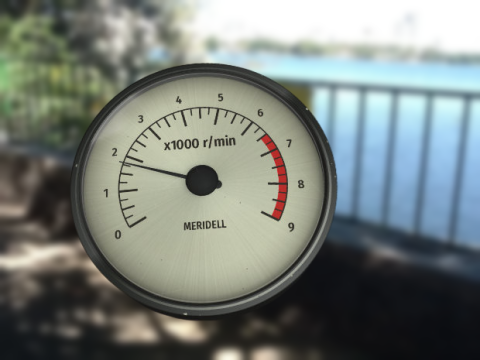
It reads 1750,rpm
